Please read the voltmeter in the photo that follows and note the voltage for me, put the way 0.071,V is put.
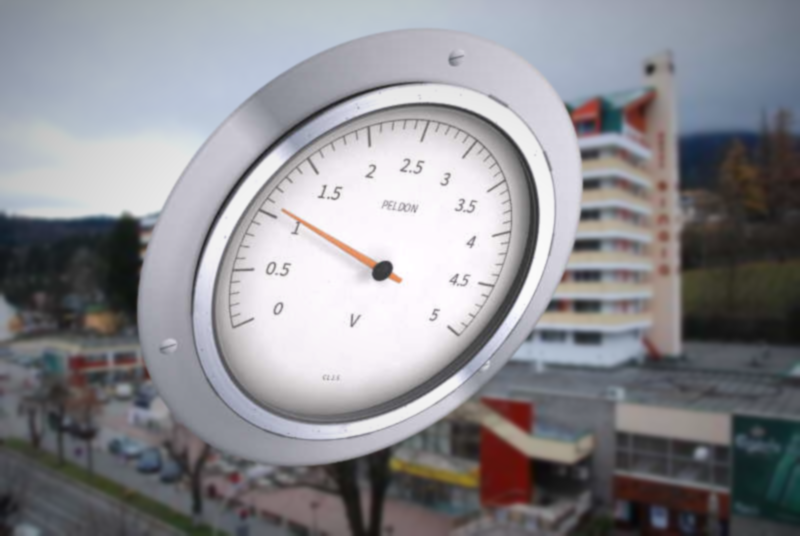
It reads 1.1,V
